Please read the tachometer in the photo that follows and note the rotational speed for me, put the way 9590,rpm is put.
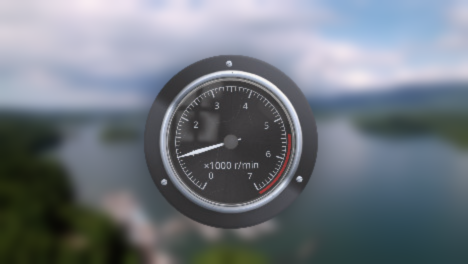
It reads 1000,rpm
